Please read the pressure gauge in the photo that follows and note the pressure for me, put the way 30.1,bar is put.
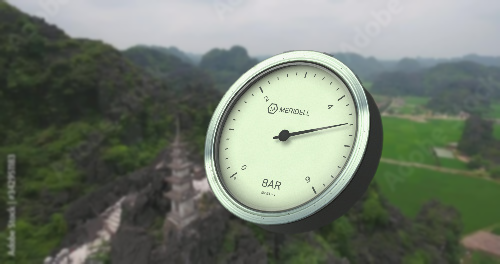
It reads 4.6,bar
